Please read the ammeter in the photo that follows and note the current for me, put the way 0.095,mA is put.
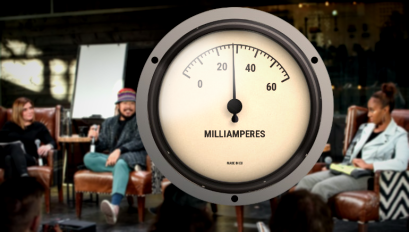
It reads 28,mA
